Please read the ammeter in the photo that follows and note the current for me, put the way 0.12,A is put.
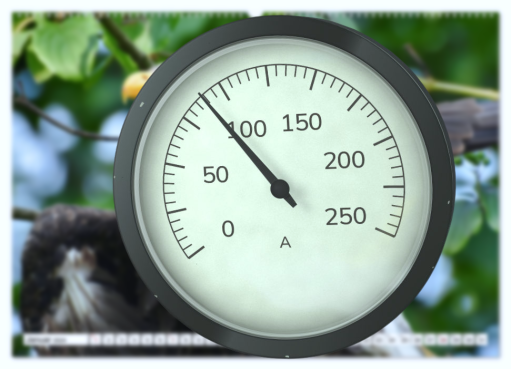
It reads 90,A
